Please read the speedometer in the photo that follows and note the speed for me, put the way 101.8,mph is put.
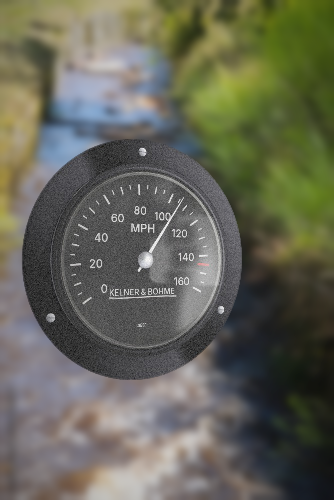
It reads 105,mph
